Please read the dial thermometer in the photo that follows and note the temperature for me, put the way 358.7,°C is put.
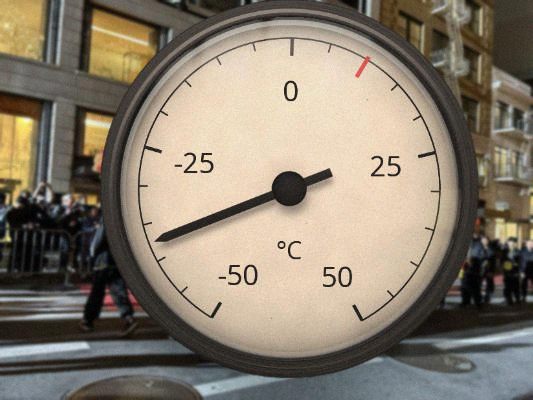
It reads -37.5,°C
